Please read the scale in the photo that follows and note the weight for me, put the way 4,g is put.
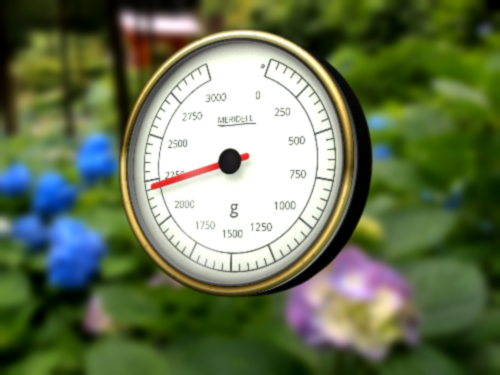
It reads 2200,g
